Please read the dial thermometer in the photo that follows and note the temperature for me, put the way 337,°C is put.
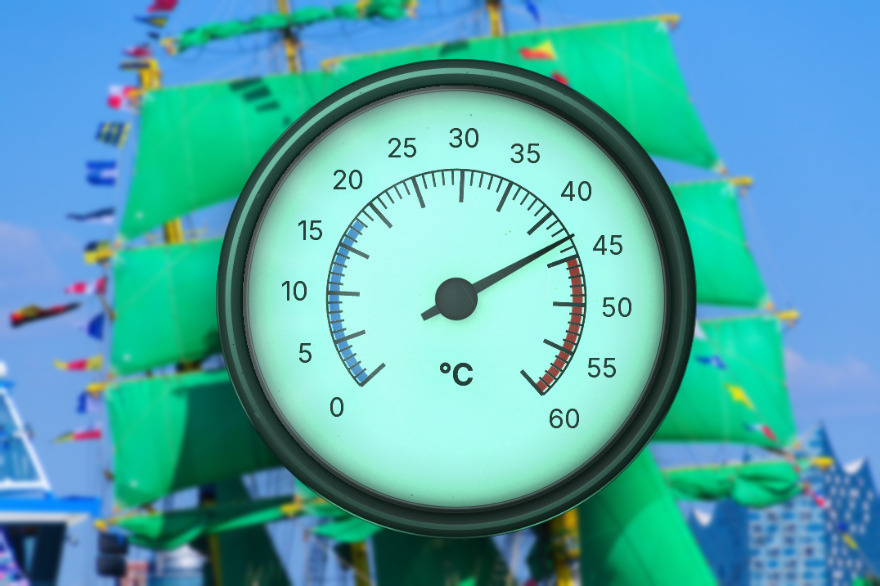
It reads 43,°C
